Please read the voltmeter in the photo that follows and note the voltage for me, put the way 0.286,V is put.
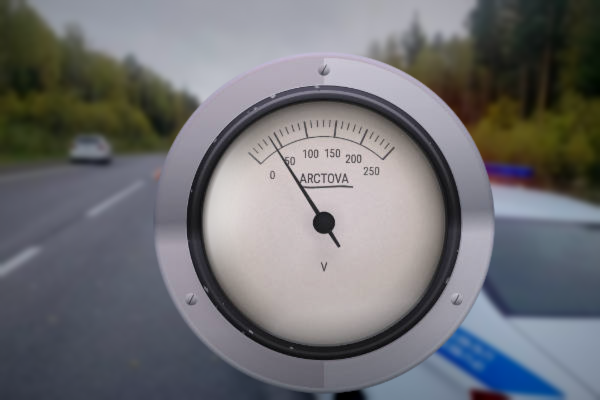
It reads 40,V
